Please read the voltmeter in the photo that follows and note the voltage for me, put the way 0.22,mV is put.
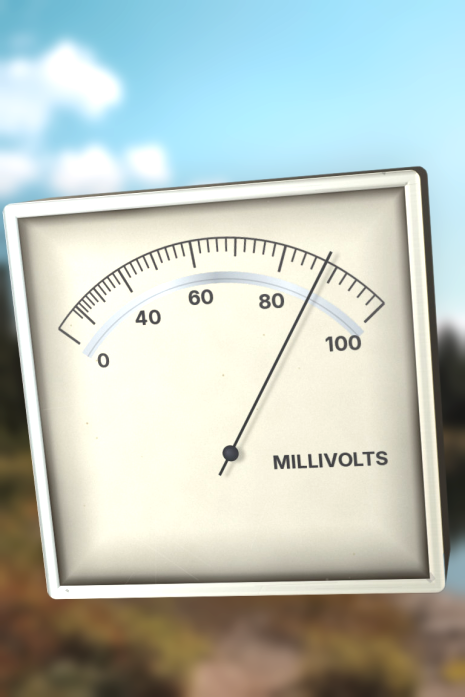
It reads 88,mV
